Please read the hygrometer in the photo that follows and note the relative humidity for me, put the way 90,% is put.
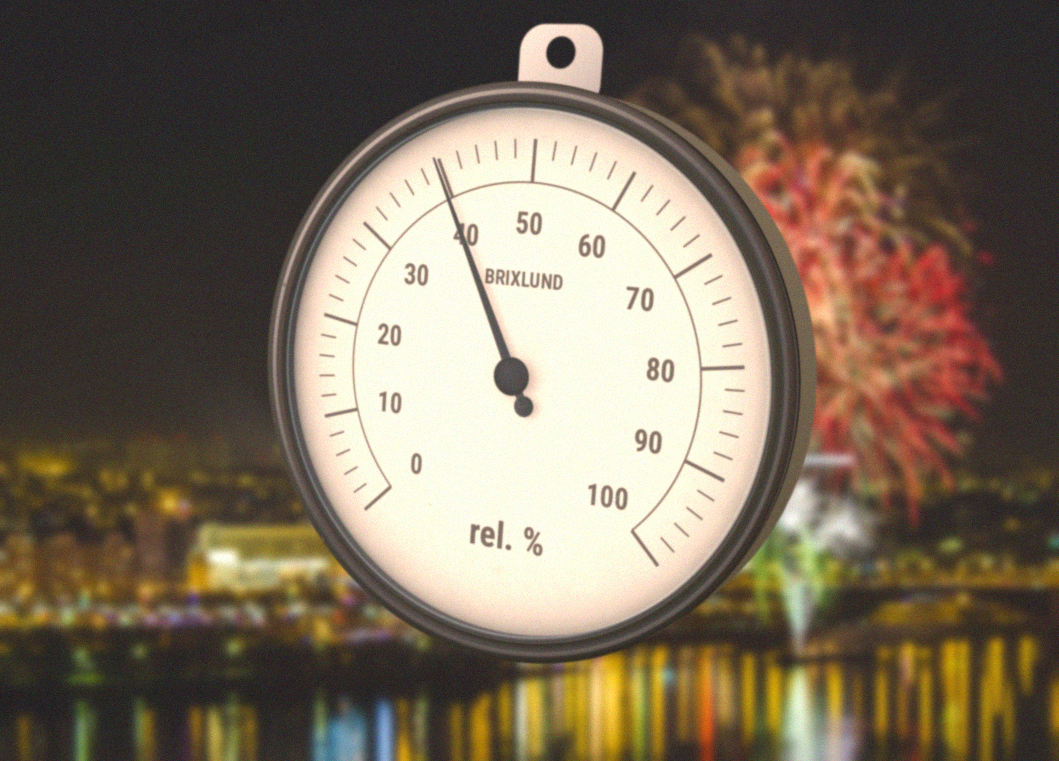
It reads 40,%
